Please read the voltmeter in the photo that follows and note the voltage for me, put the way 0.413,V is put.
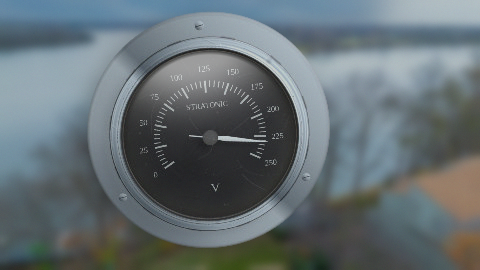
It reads 230,V
